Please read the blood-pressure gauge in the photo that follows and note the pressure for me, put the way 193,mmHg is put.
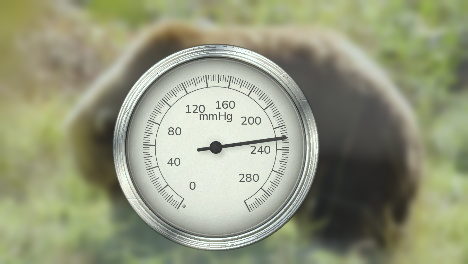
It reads 230,mmHg
